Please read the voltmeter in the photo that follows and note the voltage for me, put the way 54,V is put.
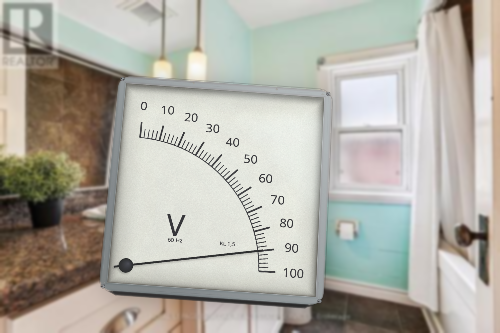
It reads 90,V
